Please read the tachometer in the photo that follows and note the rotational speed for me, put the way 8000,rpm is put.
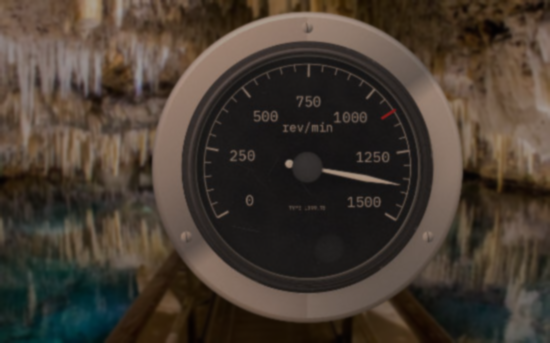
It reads 1375,rpm
